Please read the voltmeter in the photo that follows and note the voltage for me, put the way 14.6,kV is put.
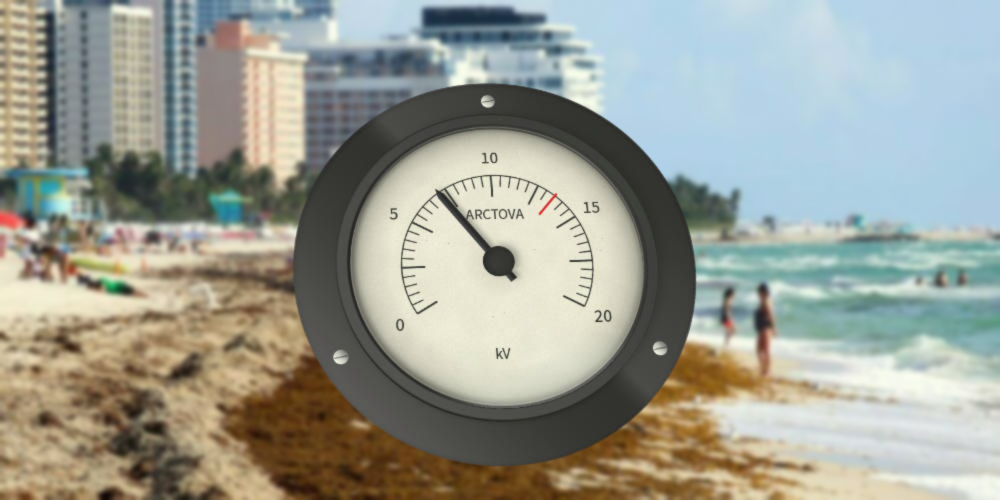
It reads 7,kV
